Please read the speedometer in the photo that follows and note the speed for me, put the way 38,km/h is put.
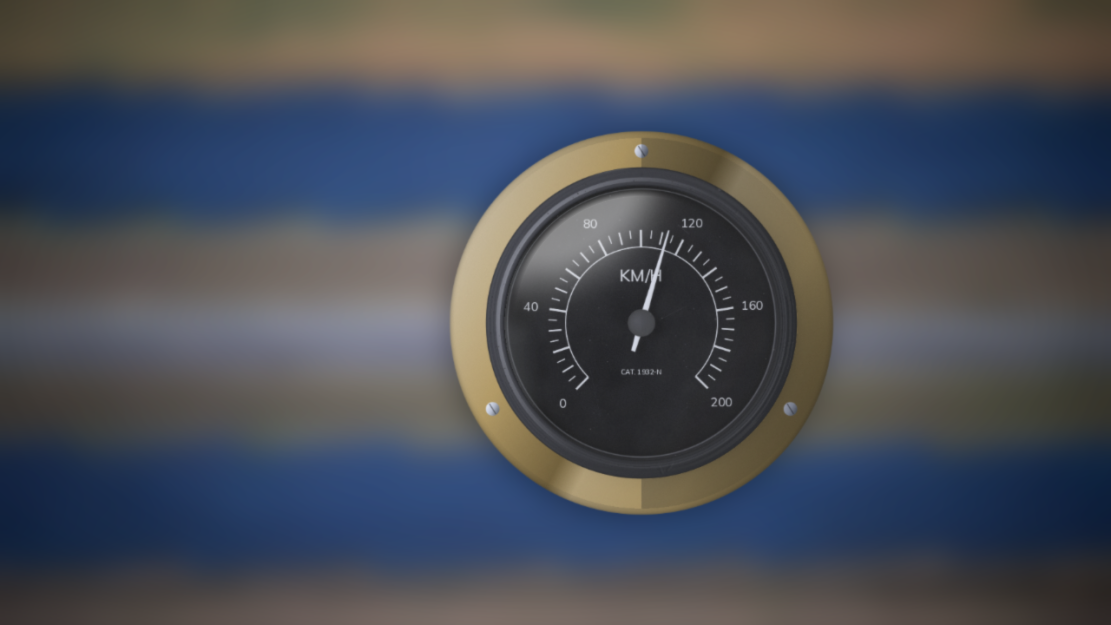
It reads 112.5,km/h
